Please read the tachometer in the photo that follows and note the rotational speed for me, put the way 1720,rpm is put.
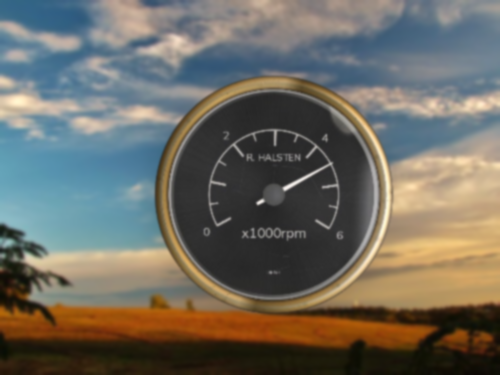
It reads 4500,rpm
